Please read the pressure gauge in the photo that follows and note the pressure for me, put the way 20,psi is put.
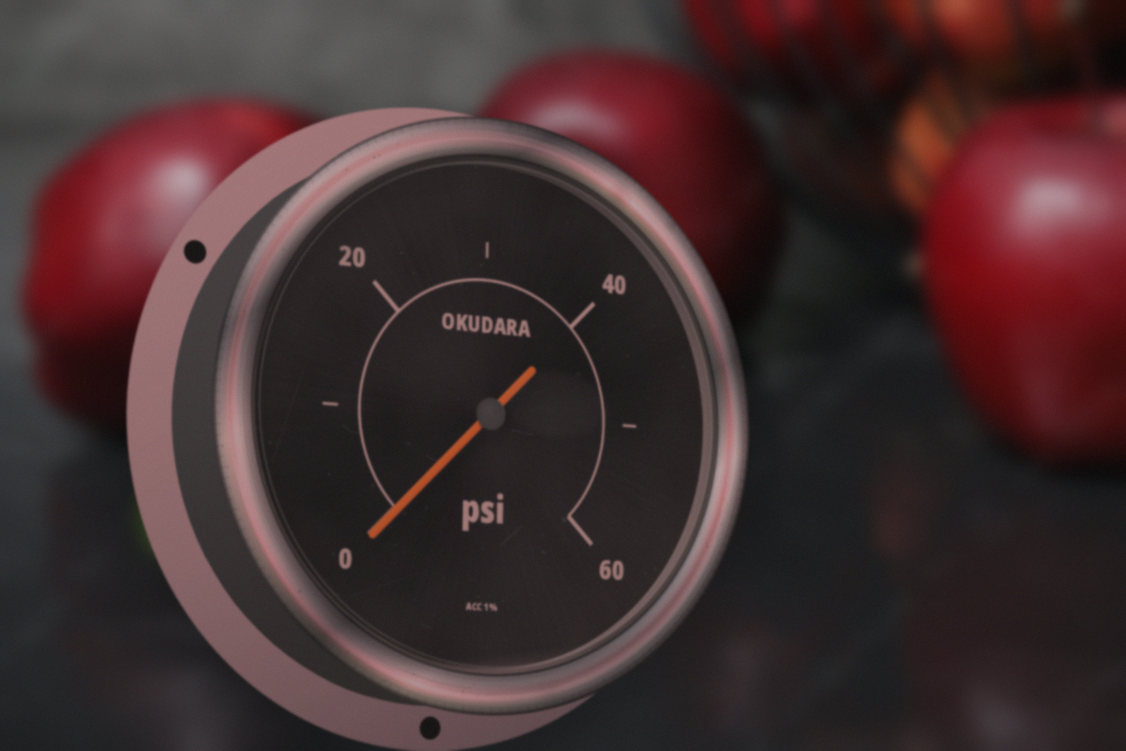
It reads 0,psi
